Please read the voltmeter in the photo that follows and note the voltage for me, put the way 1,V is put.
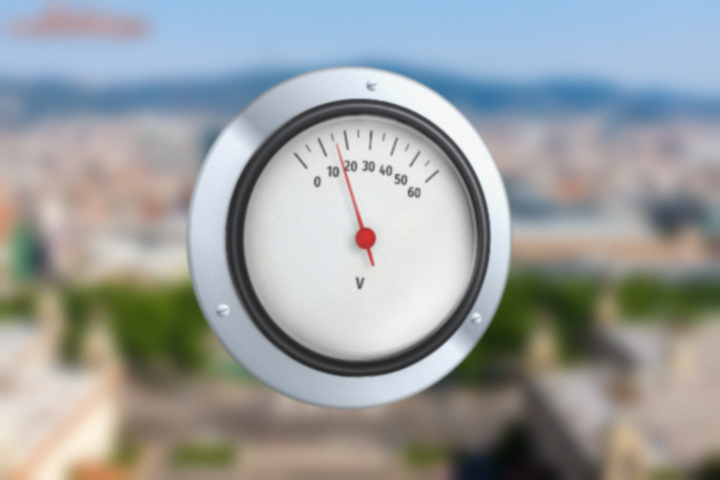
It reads 15,V
